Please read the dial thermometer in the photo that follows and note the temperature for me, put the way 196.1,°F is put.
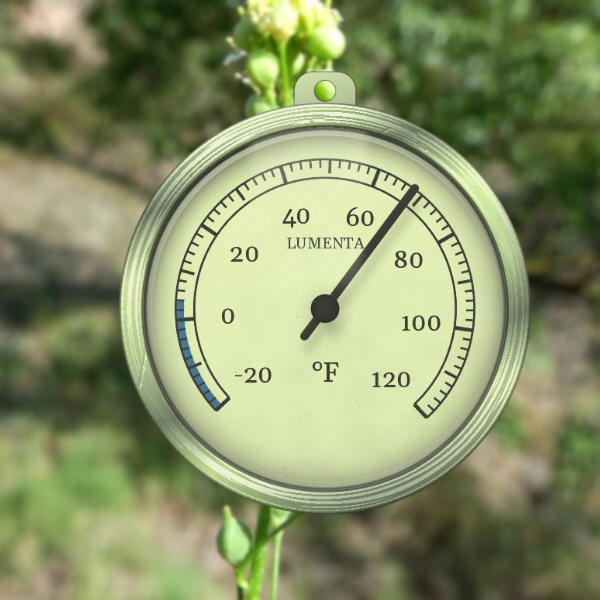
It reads 68,°F
